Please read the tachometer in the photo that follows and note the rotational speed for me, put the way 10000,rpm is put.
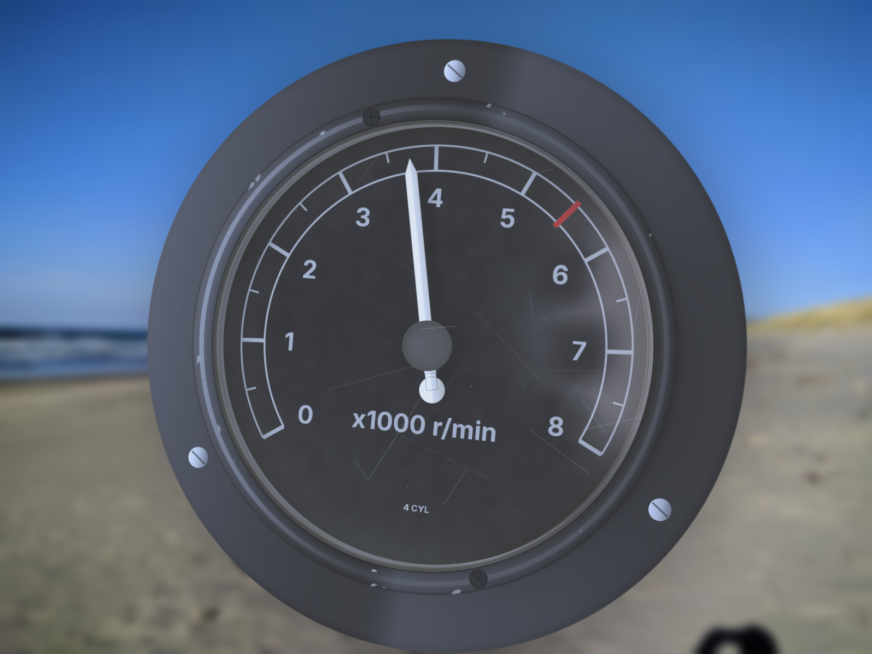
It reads 3750,rpm
